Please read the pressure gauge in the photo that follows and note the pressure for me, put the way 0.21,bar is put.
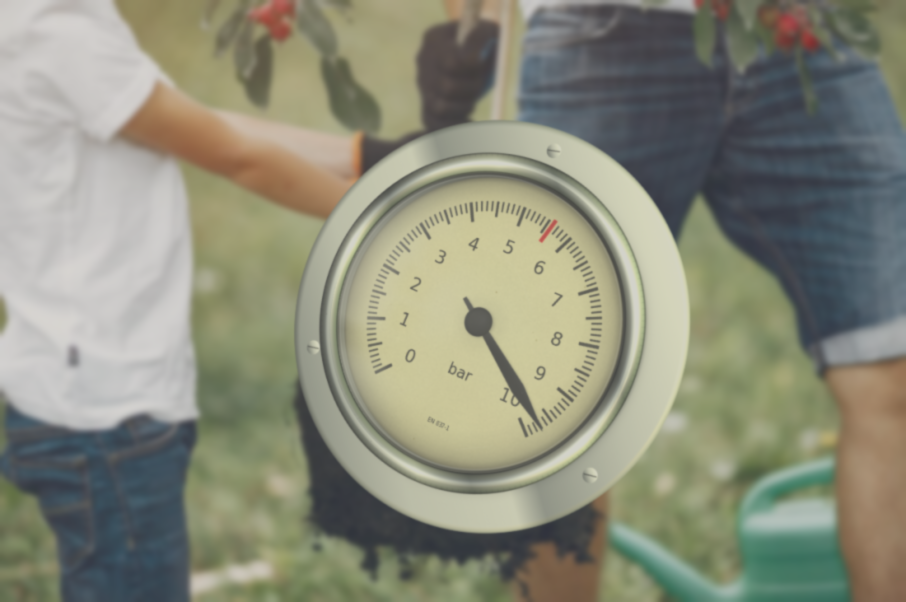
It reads 9.7,bar
